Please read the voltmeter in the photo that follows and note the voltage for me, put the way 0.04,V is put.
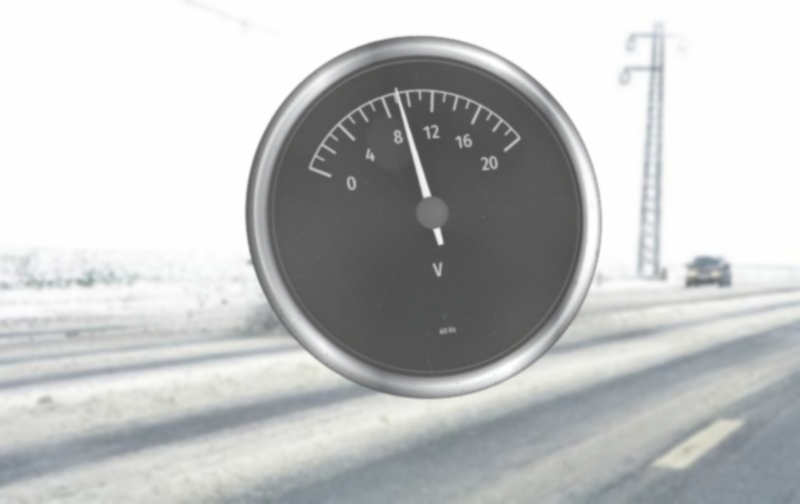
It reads 9,V
